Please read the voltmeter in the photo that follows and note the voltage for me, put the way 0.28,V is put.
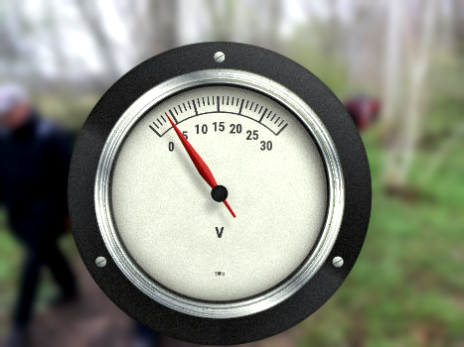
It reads 4,V
